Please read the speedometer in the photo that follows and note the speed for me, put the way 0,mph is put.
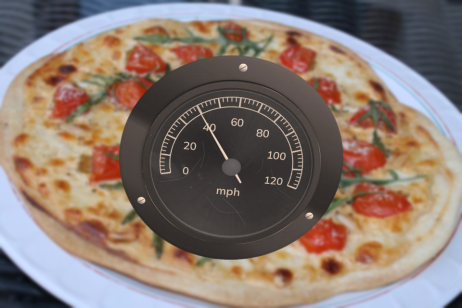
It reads 40,mph
